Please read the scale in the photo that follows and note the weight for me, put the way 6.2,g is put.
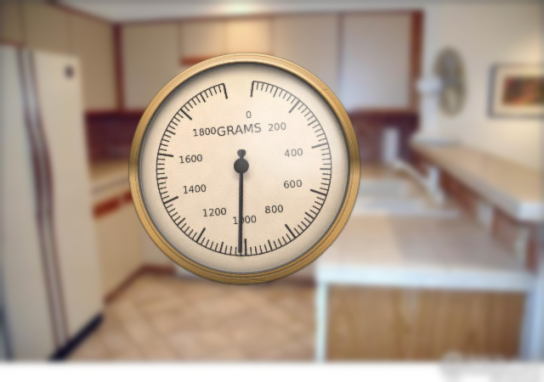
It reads 1020,g
